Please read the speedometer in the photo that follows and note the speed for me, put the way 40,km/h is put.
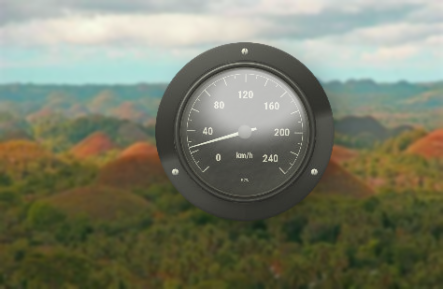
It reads 25,km/h
